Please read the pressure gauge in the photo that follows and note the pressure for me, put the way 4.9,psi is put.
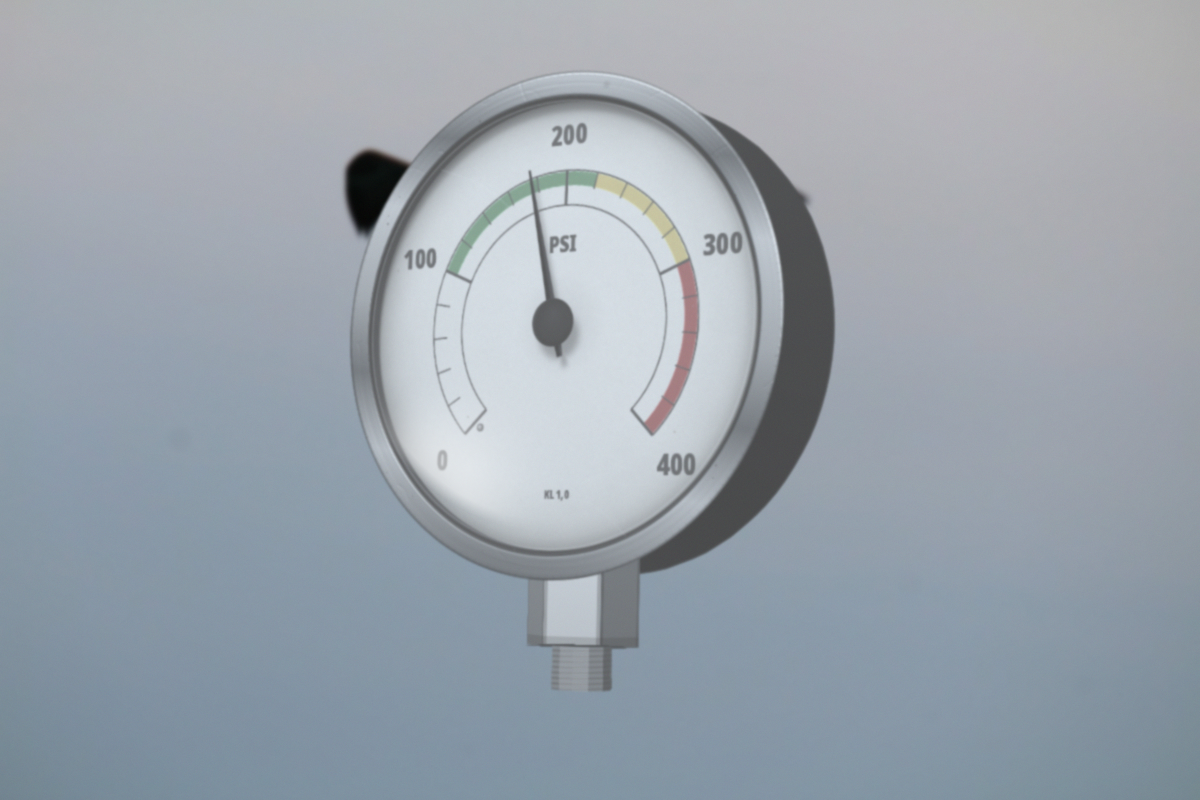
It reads 180,psi
